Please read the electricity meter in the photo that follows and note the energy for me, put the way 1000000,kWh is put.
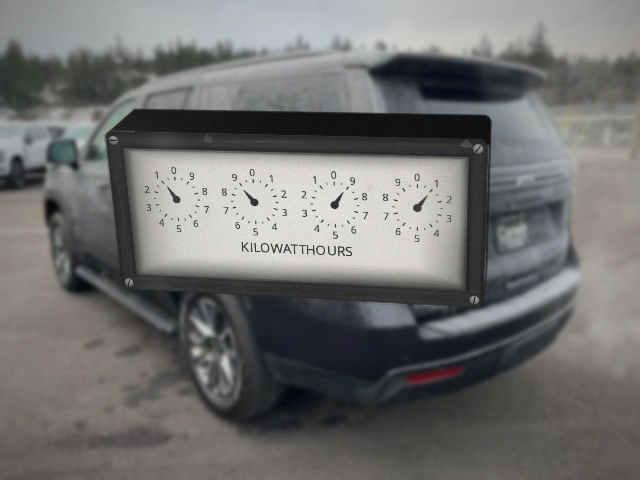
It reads 891,kWh
